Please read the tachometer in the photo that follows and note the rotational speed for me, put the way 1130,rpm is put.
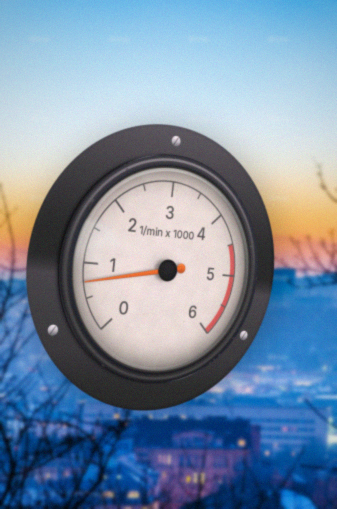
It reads 750,rpm
